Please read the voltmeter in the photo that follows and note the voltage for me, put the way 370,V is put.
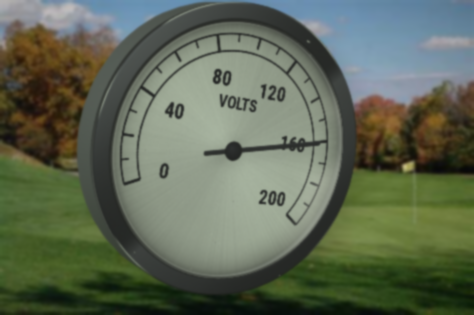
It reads 160,V
